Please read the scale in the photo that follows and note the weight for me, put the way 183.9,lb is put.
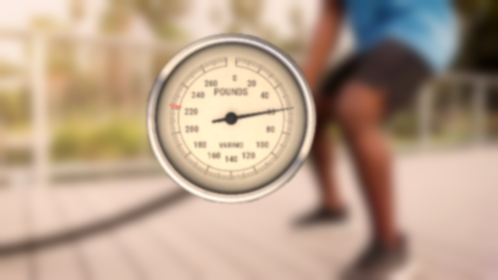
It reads 60,lb
